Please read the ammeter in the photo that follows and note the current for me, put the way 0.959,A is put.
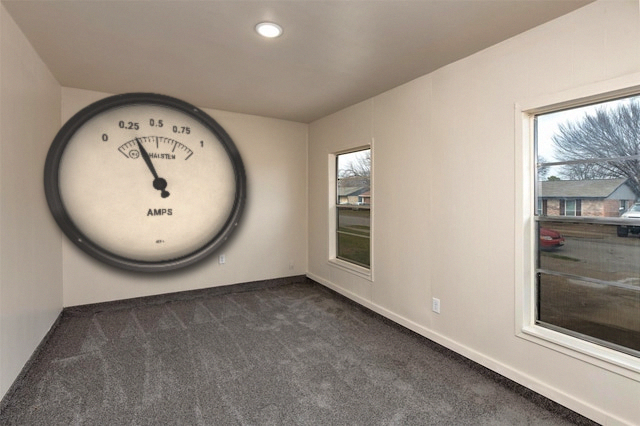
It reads 0.25,A
